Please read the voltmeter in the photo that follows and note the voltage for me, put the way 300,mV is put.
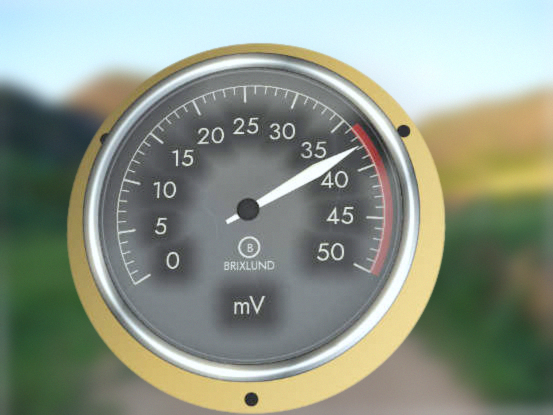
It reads 38,mV
